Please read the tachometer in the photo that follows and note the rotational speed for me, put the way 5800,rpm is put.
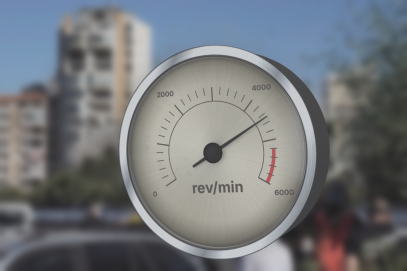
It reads 4500,rpm
